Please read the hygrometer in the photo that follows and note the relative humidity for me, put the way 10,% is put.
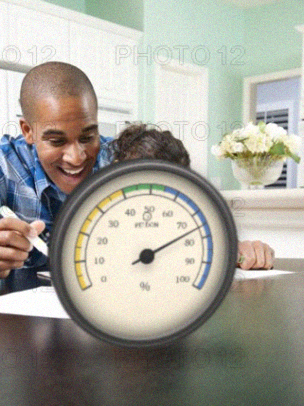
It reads 75,%
